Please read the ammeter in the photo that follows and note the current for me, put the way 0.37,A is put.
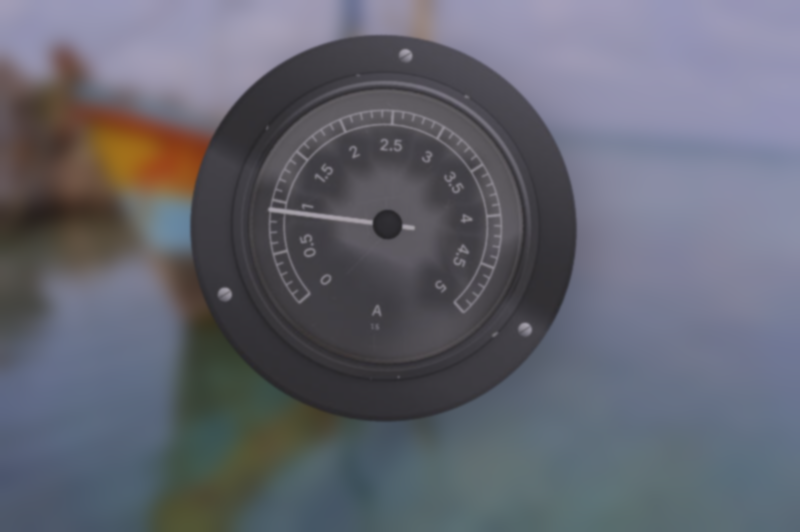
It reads 0.9,A
